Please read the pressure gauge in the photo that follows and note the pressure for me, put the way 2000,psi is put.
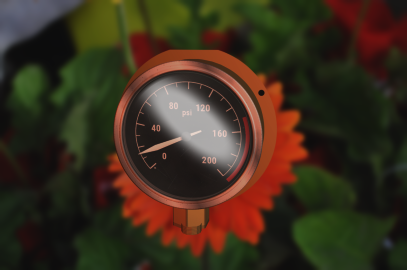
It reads 15,psi
